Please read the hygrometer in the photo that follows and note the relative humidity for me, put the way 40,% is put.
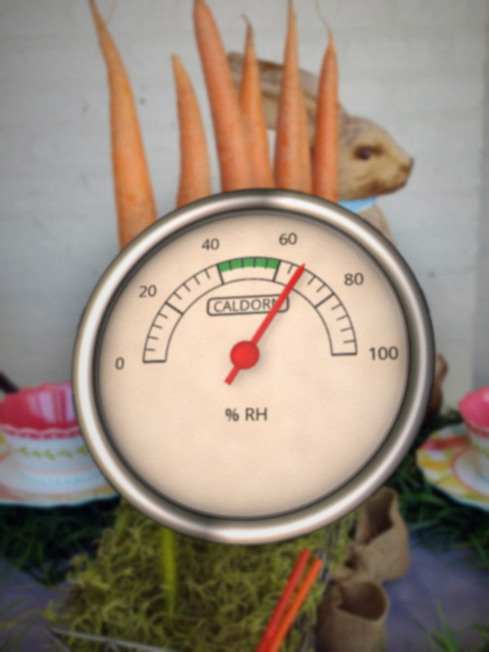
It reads 68,%
